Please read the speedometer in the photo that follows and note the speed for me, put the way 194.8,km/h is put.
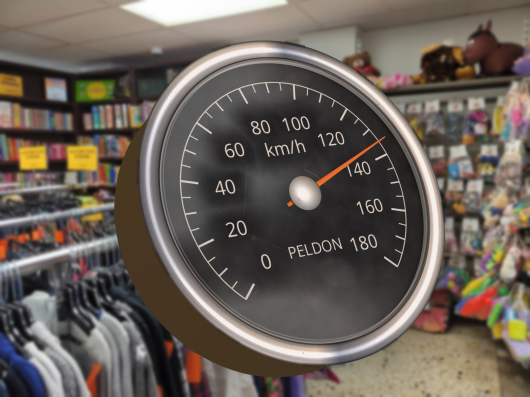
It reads 135,km/h
